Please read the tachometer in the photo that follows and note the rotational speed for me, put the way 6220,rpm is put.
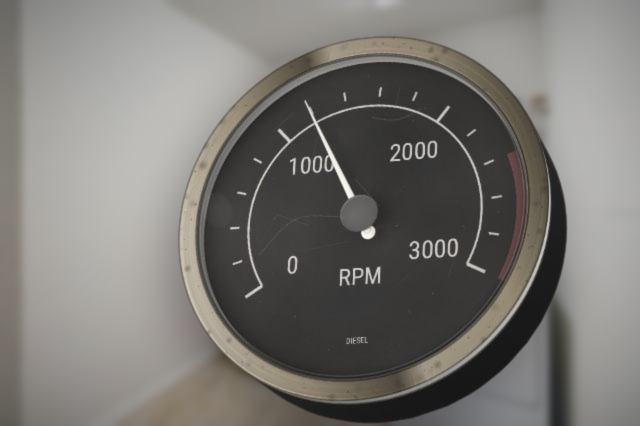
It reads 1200,rpm
